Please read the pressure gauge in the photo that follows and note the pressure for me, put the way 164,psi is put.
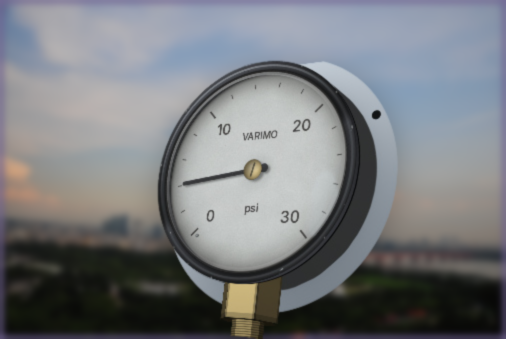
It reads 4,psi
